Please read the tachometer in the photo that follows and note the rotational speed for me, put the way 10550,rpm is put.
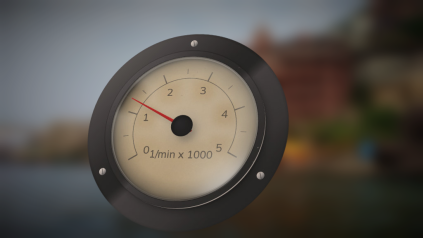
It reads 1250,rpm
